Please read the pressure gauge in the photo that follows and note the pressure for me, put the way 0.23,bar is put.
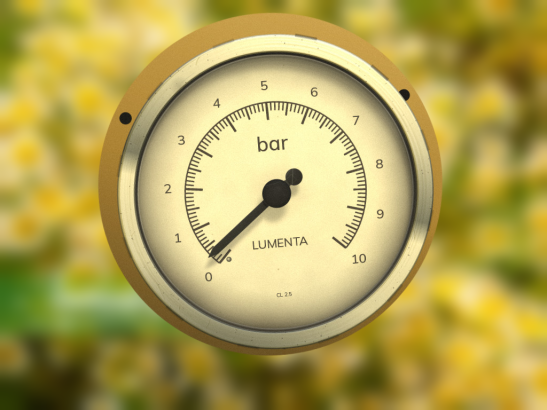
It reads 0.3,bar
